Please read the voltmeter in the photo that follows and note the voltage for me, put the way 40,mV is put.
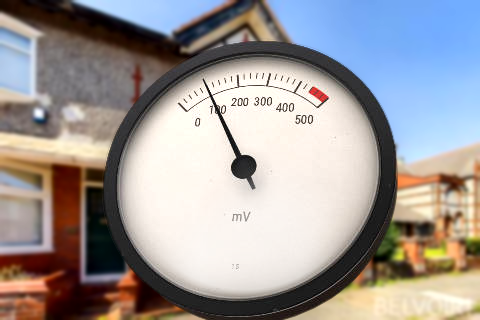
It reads 100,mV
